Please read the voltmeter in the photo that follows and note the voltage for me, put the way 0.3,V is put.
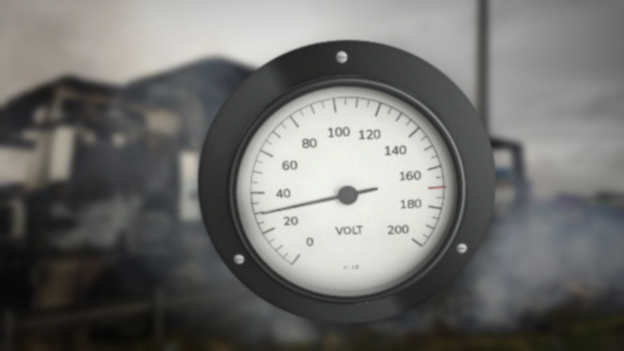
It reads 30,V
